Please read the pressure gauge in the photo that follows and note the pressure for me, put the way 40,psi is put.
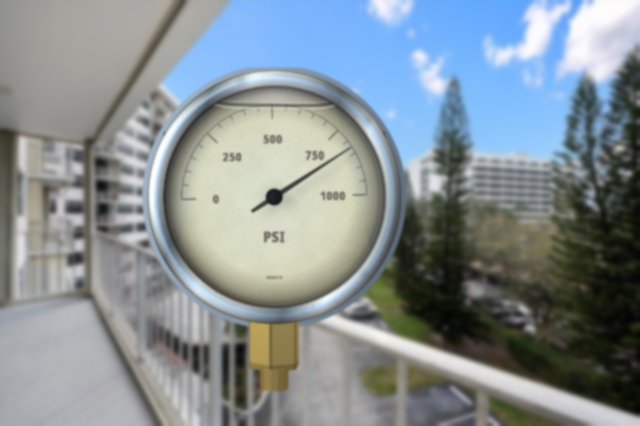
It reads 825,psi
